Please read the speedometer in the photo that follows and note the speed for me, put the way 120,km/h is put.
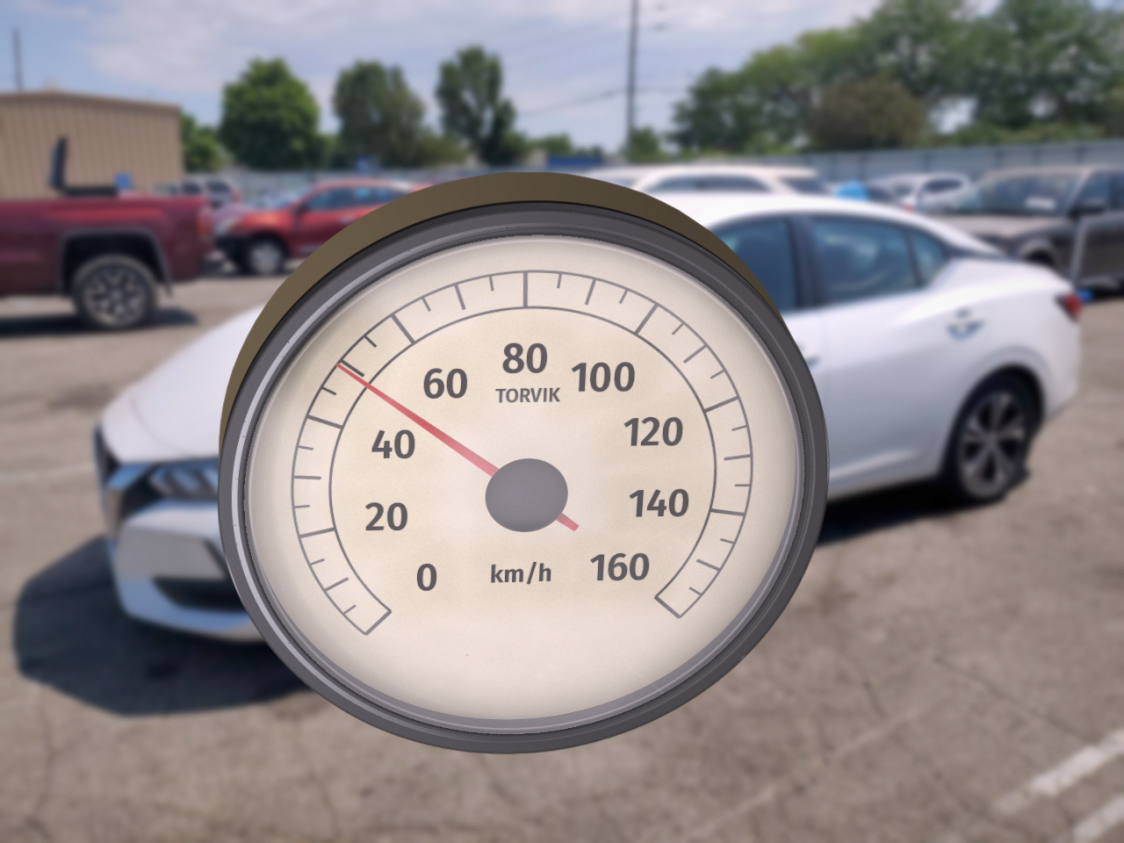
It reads 50,km/h
